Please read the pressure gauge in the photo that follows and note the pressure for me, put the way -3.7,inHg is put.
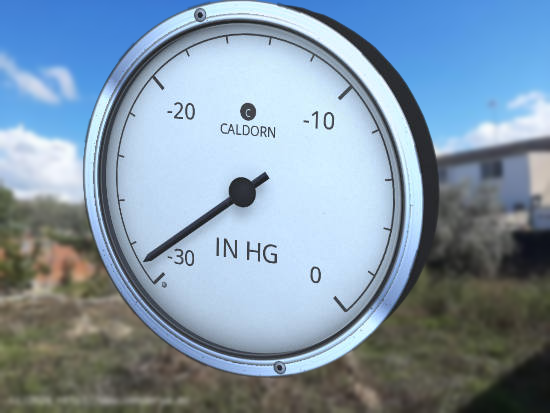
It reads -29,inHg
